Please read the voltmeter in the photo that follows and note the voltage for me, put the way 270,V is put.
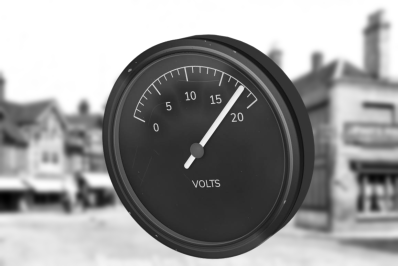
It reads 18,V
